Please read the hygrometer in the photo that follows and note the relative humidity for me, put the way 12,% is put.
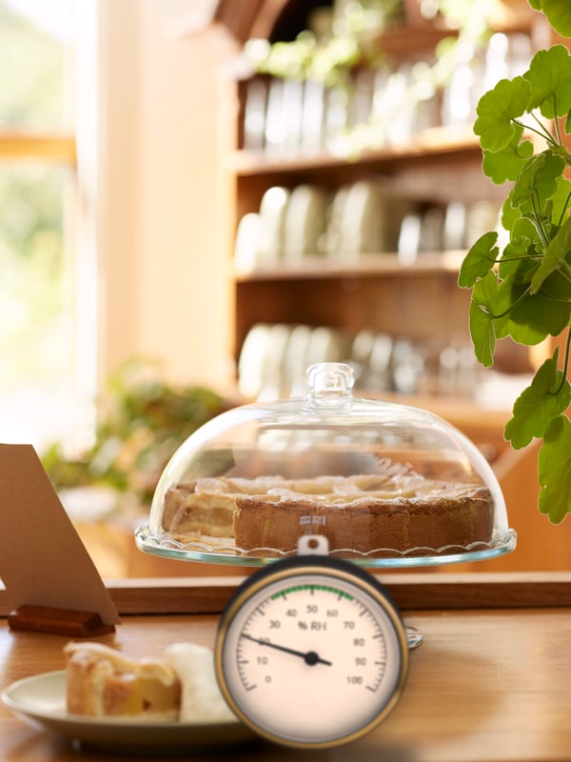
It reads 20,%
